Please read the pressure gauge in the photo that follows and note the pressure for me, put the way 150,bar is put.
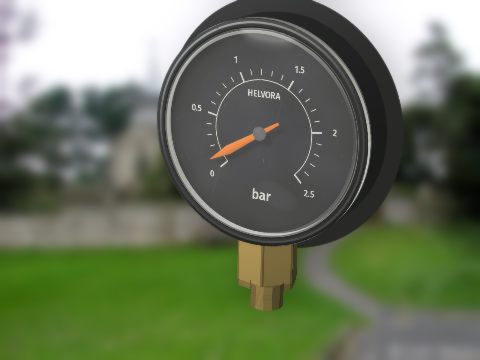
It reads 0.1,bar
